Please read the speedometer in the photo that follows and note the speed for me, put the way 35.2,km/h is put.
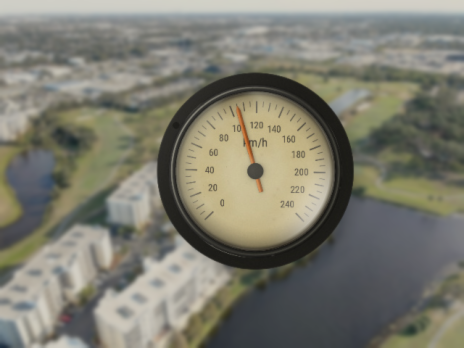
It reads 105,km/h
